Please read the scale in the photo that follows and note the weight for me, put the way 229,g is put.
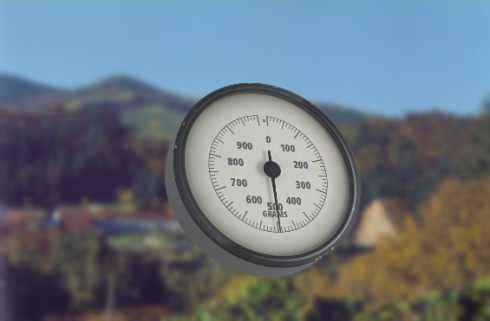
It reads 500,g
